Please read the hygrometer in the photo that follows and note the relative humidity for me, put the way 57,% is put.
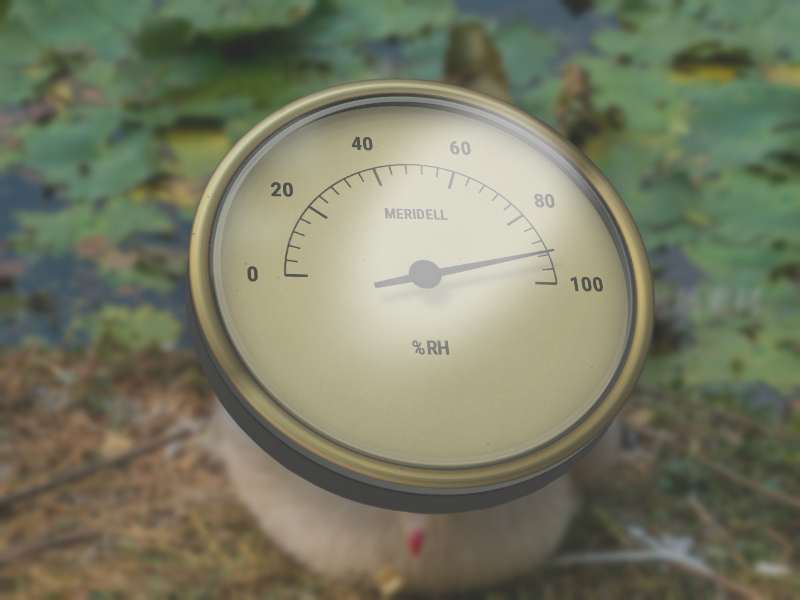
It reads 92,%
